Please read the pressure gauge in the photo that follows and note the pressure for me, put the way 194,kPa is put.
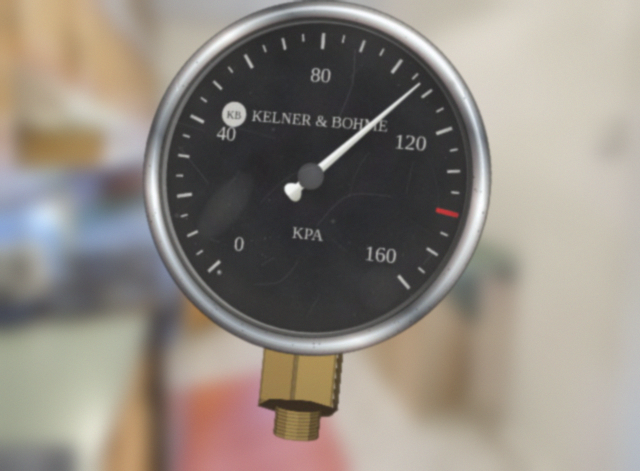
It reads 107.5,kPa
